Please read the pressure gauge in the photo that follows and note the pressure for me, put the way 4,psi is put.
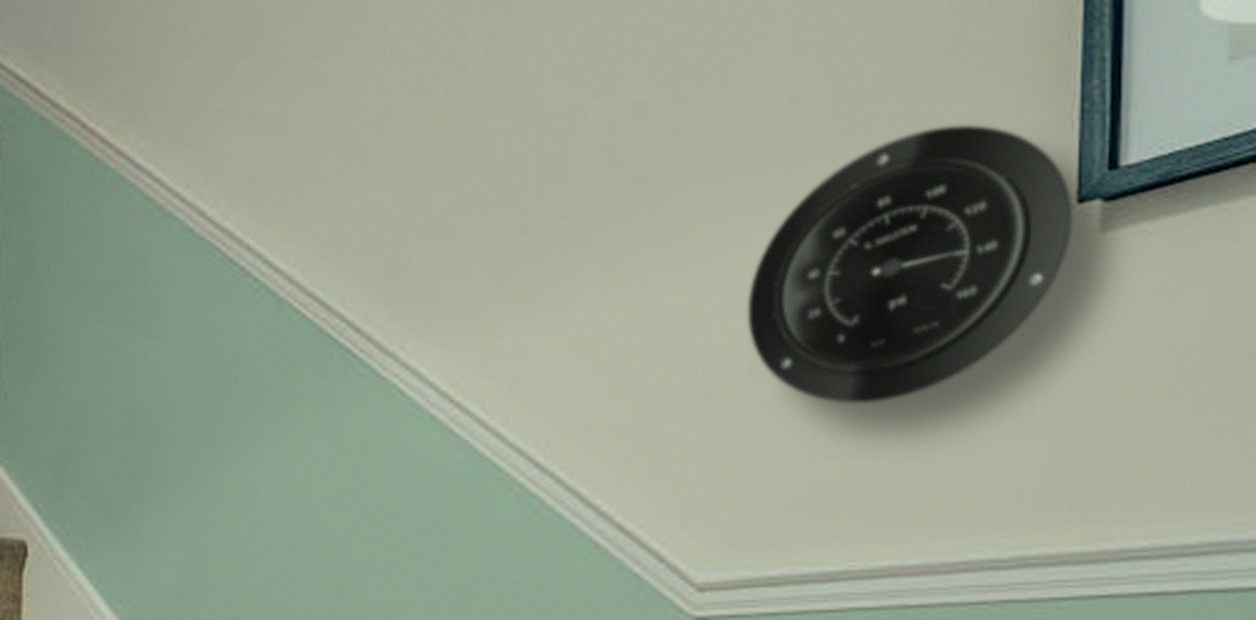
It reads 140,psi
